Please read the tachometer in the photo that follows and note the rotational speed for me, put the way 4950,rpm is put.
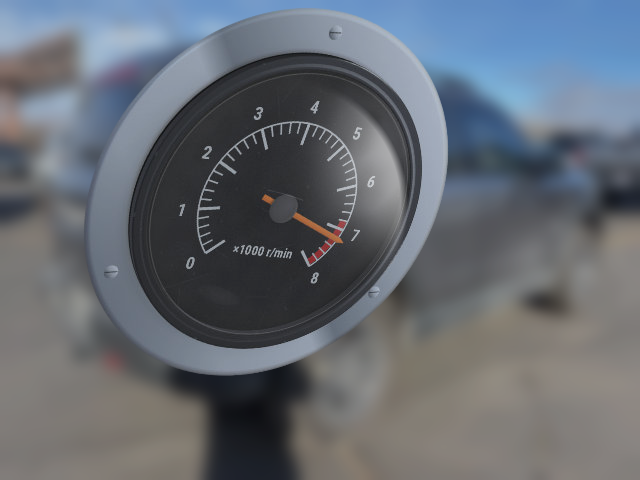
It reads 7200,rpm
